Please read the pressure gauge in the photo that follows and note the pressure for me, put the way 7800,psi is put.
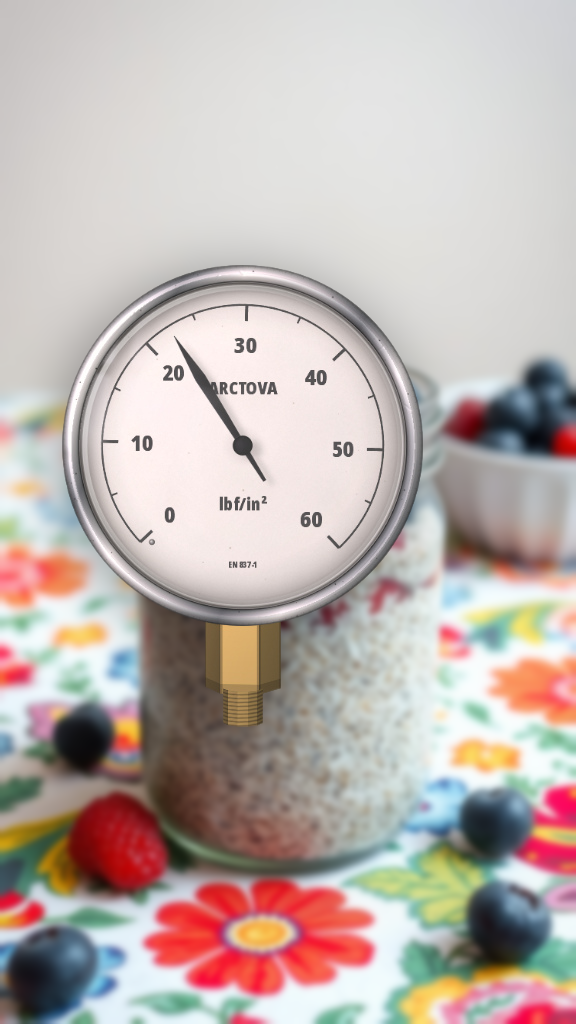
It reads 22.5,psi
